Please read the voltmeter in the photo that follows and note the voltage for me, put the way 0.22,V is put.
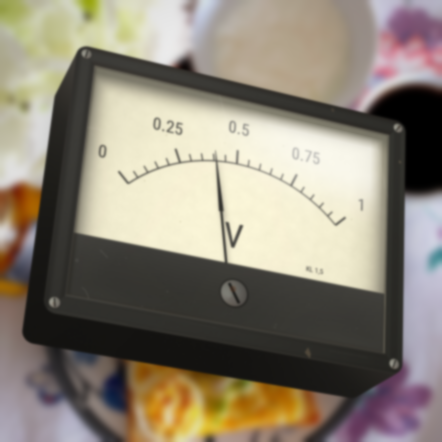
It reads 0.4,V
